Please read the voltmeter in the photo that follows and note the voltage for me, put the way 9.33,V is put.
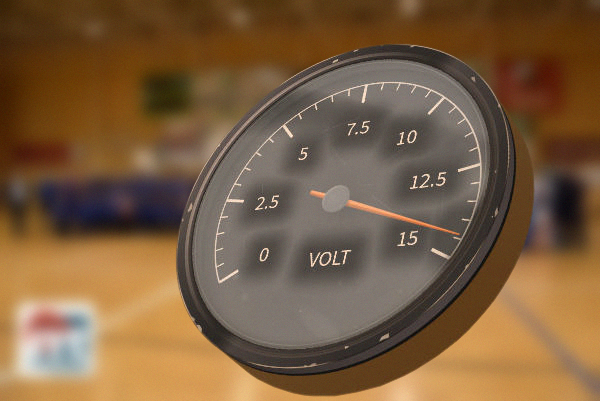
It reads 14.5,V
